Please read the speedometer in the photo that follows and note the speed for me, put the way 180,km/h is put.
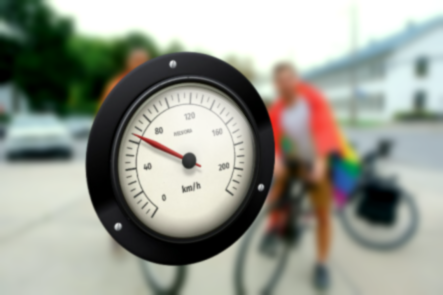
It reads 65,km/h
